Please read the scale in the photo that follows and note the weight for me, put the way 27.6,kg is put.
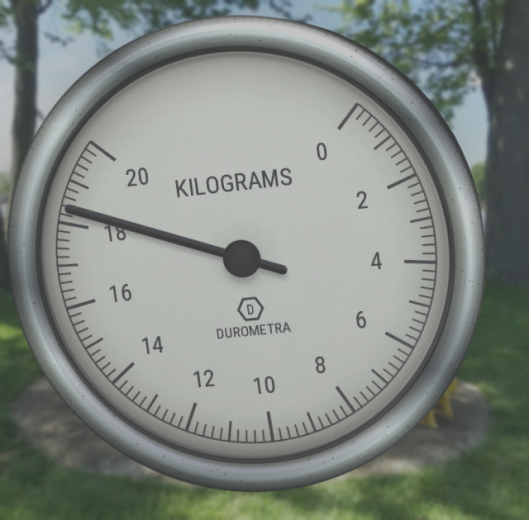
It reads 18.4,kg
